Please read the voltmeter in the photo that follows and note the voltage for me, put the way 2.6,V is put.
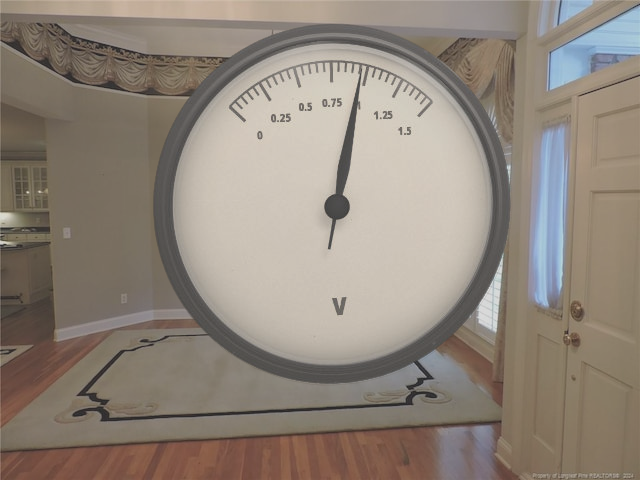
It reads 0.95,V
